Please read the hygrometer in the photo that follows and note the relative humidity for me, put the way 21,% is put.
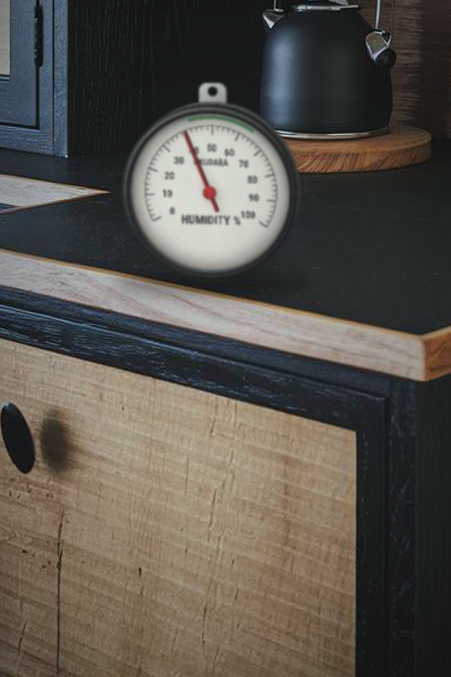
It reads 40,%
